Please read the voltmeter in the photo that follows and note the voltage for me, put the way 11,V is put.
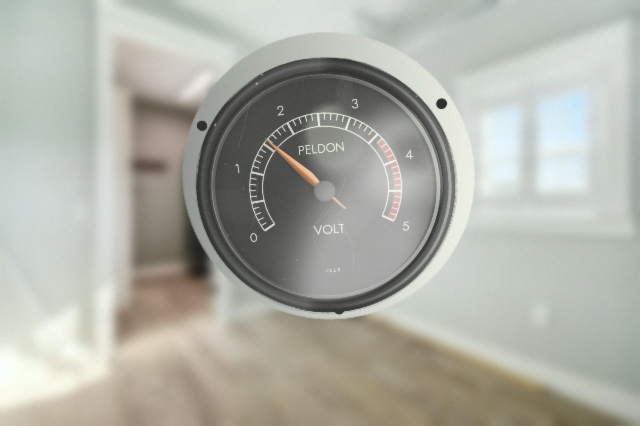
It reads 1.6,V
